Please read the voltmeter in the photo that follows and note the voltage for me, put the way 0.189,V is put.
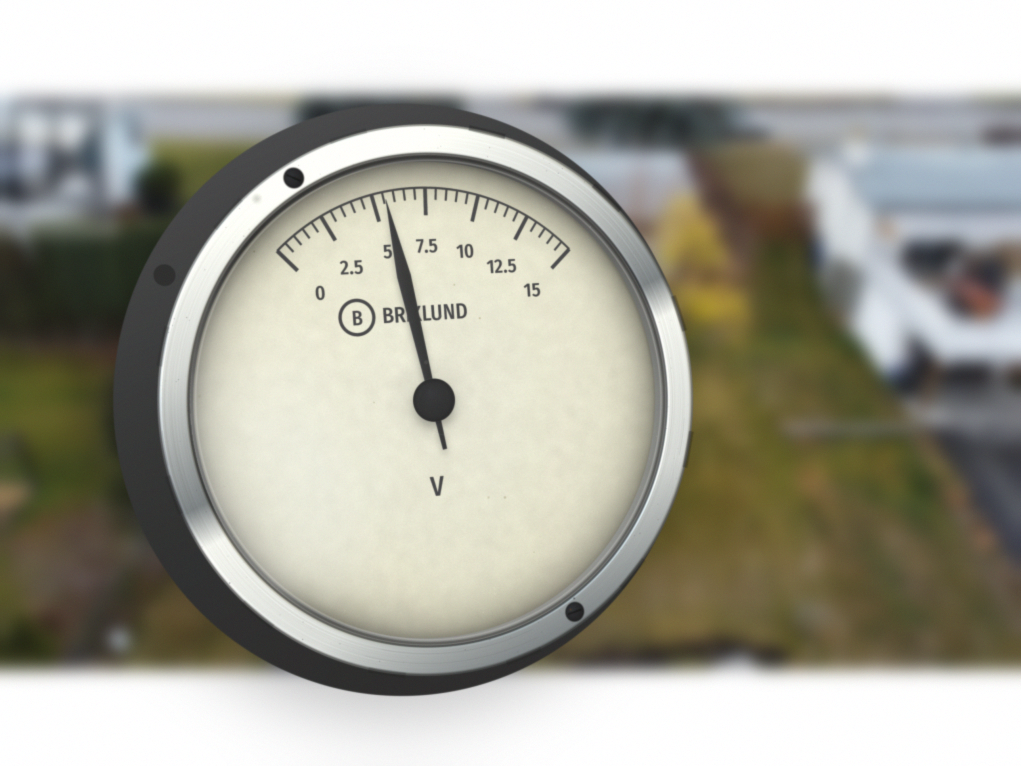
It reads 5.5,V
